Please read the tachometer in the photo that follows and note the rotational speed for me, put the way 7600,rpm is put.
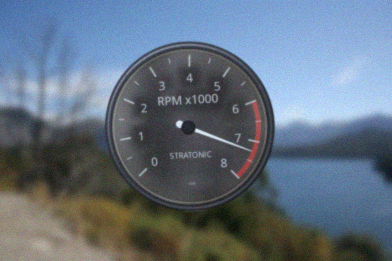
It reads 7250,rpm
